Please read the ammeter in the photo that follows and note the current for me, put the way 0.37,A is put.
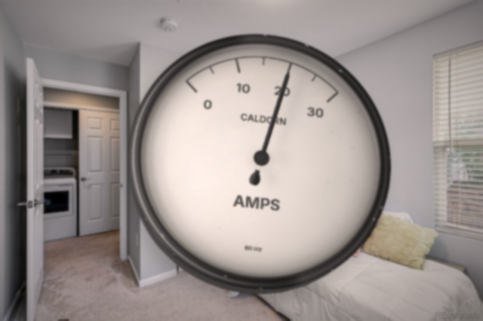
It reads 20,A
